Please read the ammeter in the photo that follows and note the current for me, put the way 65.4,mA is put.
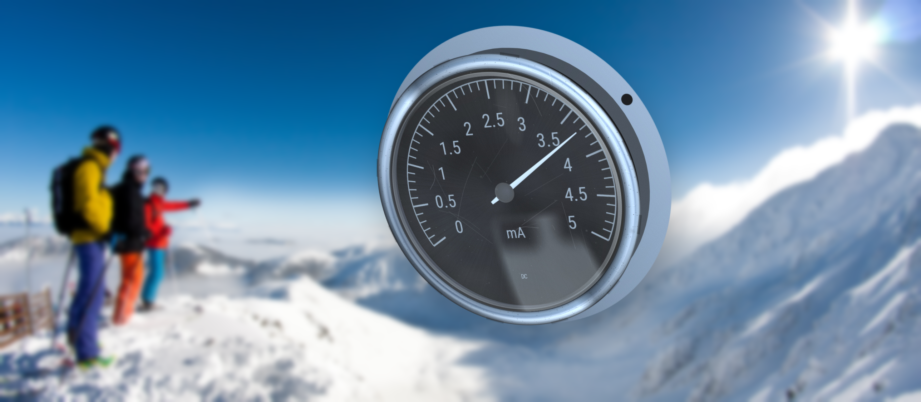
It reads 3.7,mA
